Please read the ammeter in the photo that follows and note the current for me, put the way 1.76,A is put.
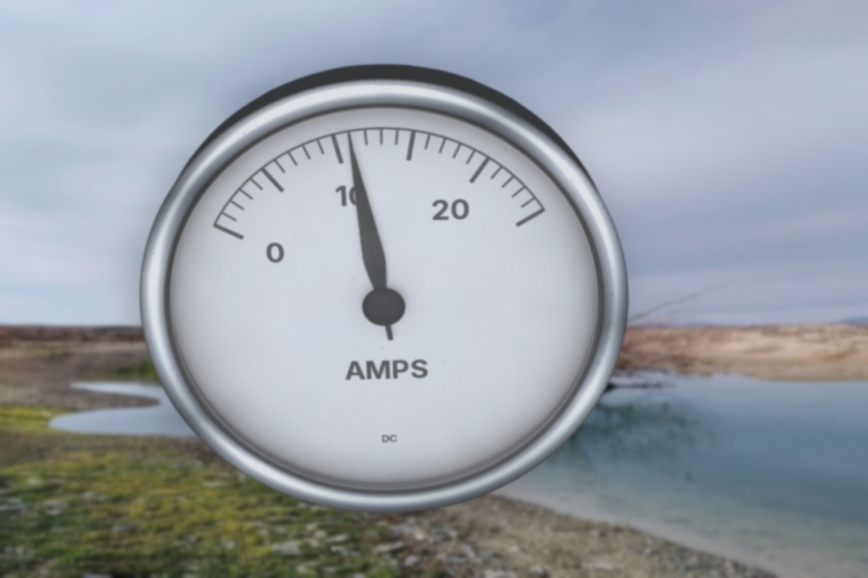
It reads 11,A
